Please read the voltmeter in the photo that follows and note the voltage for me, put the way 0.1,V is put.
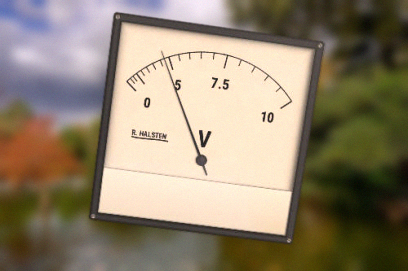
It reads 4.75,V
